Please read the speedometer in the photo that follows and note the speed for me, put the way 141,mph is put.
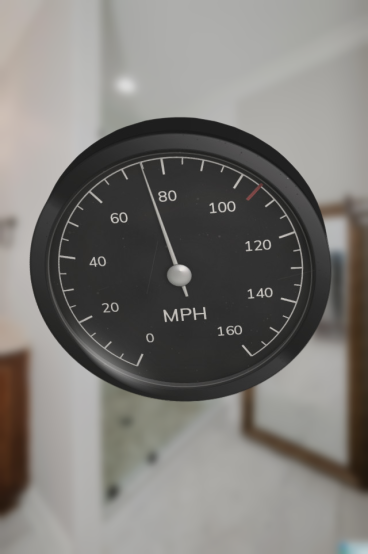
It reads 75,mph
